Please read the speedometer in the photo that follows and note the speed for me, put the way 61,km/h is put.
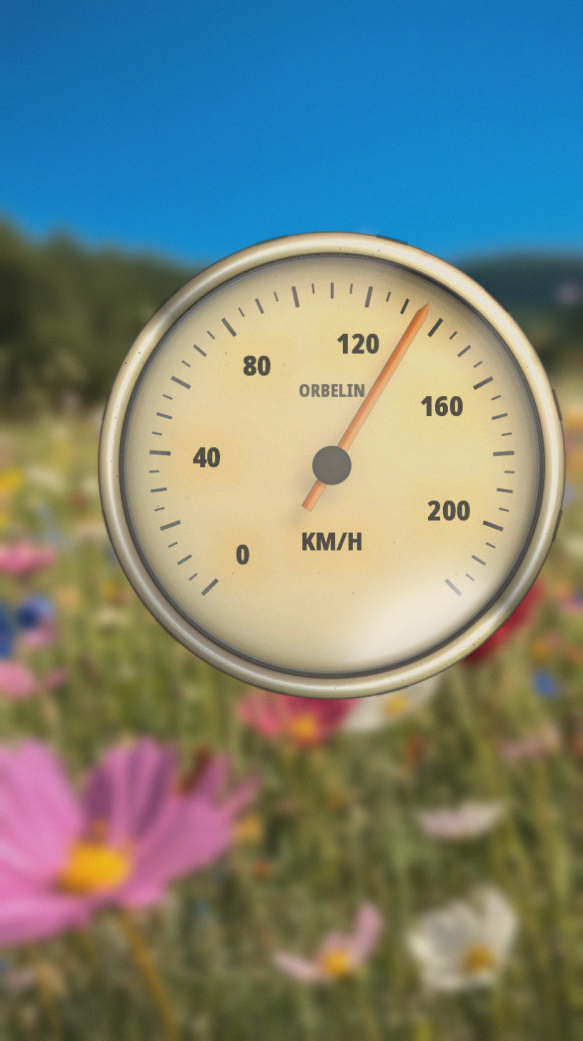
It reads 135,km/h
